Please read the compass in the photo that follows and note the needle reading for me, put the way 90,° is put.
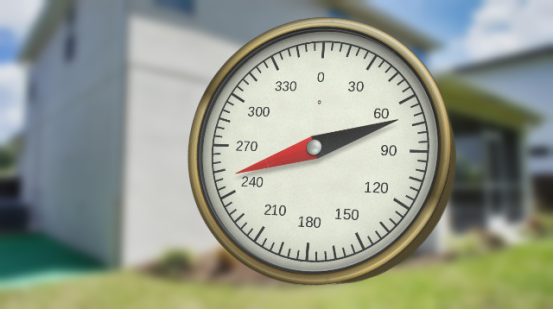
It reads 250,°
